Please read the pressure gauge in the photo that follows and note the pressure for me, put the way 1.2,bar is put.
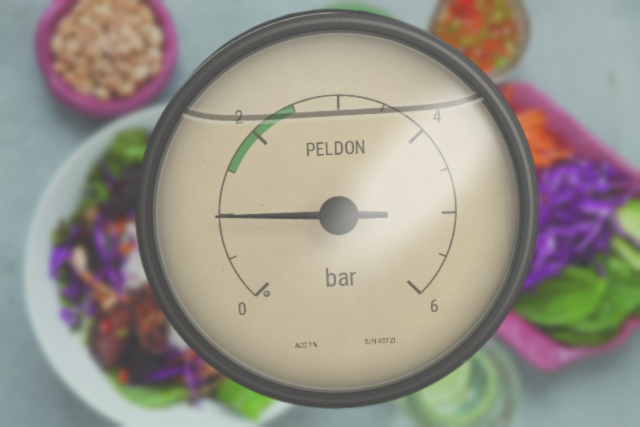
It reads 1,bar
